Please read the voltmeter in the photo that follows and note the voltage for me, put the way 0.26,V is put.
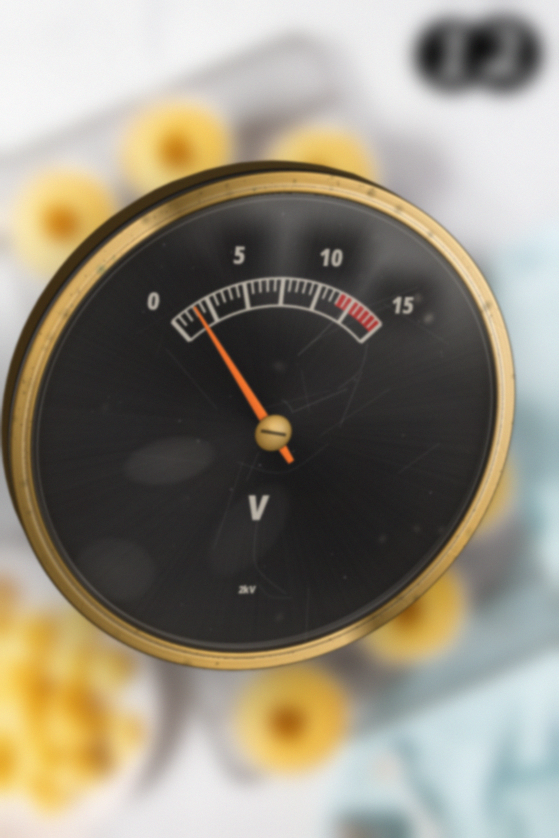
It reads 1.5,V
